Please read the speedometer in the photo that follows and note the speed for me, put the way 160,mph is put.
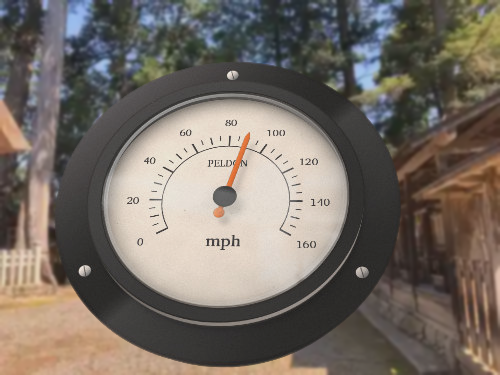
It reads 90,mph
